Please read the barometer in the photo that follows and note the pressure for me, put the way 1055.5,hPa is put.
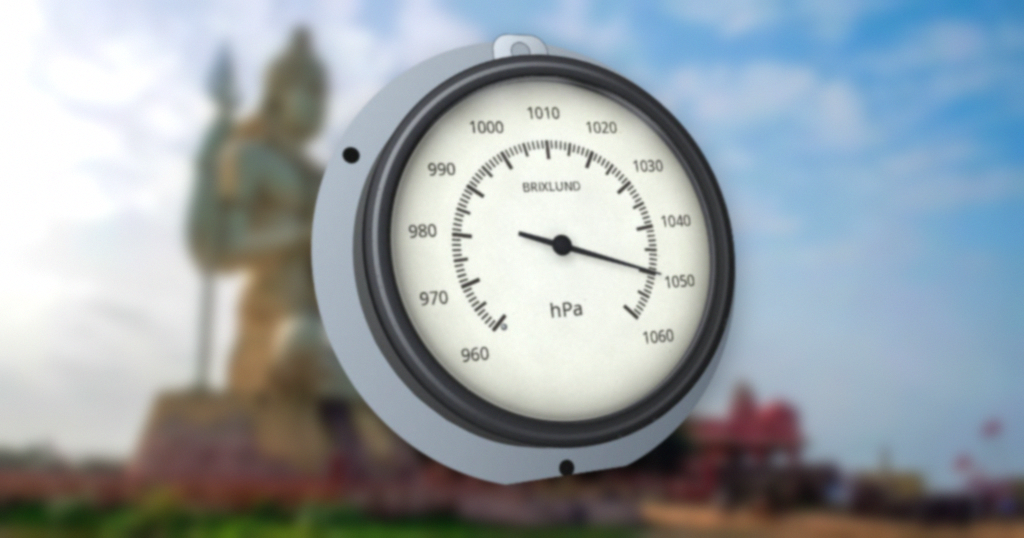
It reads 1050,hPa
